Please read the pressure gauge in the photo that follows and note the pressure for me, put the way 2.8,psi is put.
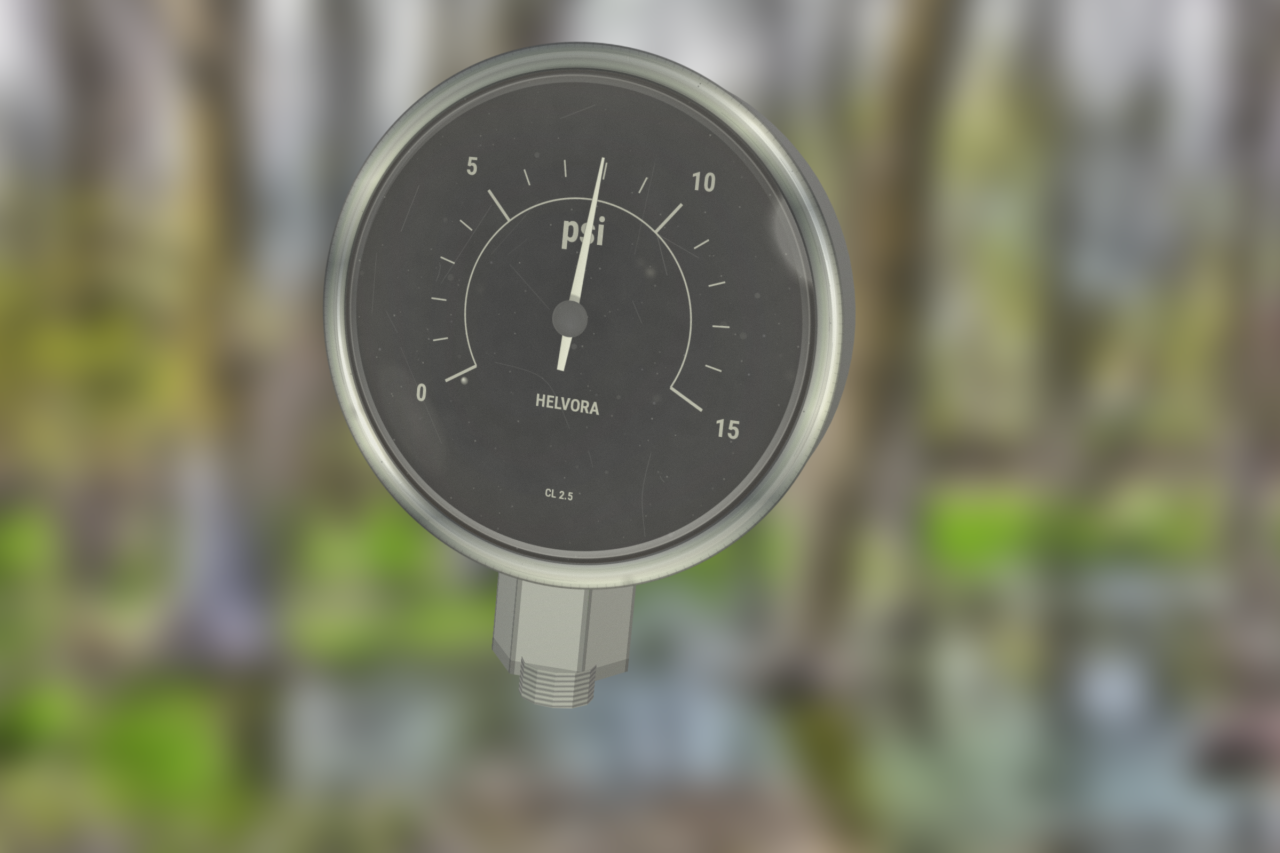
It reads 8,psi
